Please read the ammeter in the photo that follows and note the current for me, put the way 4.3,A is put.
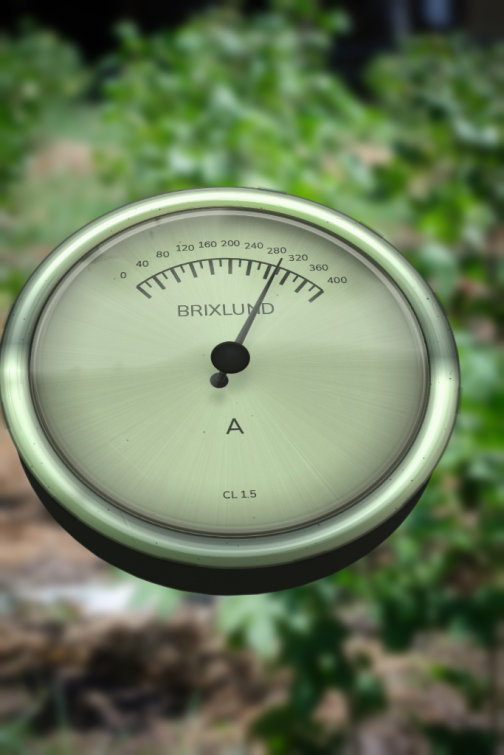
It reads 300,A
